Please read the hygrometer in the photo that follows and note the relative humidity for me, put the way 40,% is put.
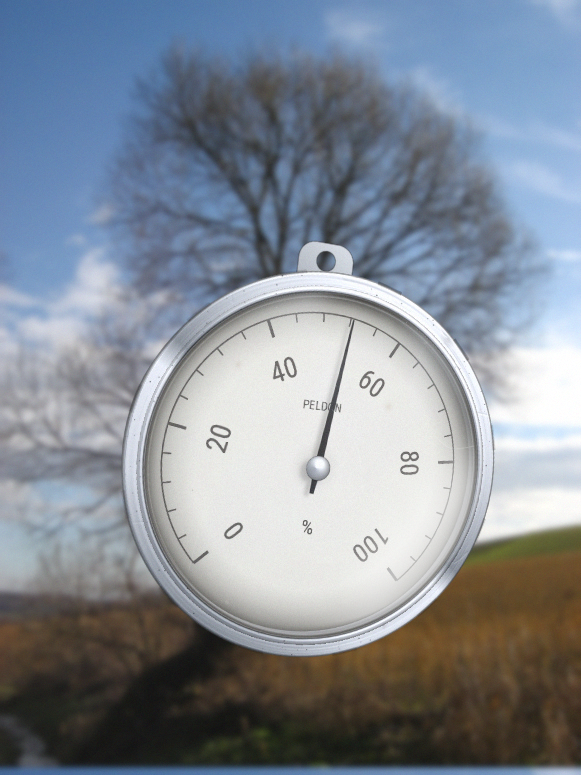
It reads 52,%
